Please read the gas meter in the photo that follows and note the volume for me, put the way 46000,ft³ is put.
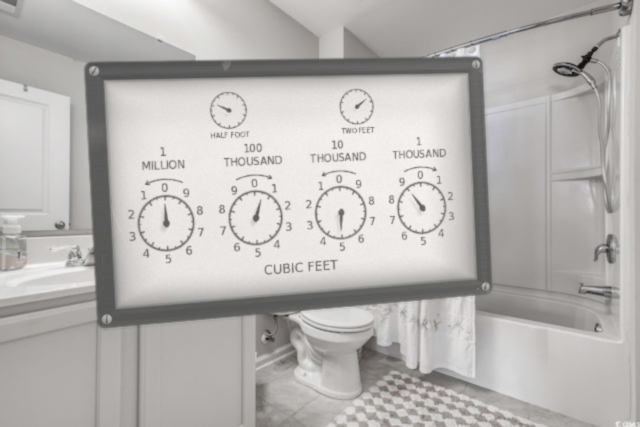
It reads 4900,ft³
